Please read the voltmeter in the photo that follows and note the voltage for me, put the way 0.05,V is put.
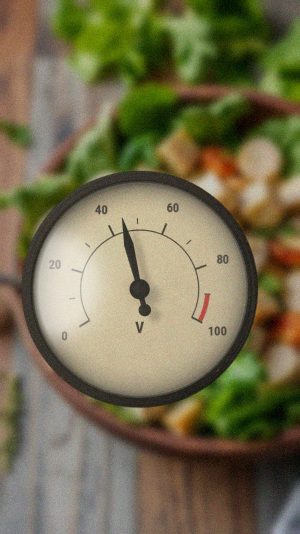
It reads 45,V
